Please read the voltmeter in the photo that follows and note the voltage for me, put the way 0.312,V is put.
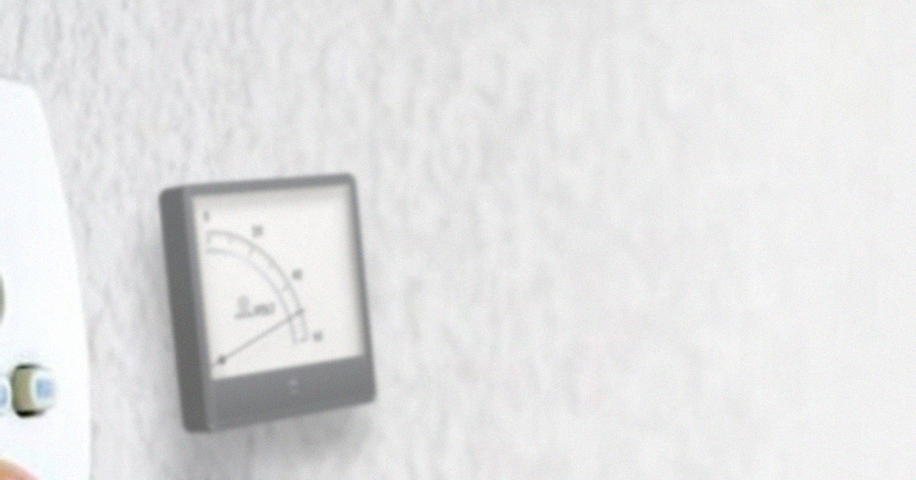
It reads 50,V
